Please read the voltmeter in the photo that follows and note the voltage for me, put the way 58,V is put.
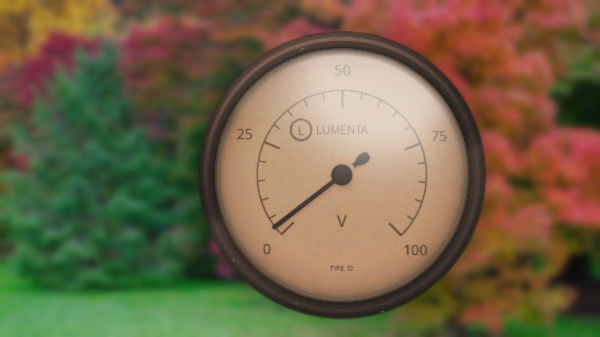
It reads 2.5,V
